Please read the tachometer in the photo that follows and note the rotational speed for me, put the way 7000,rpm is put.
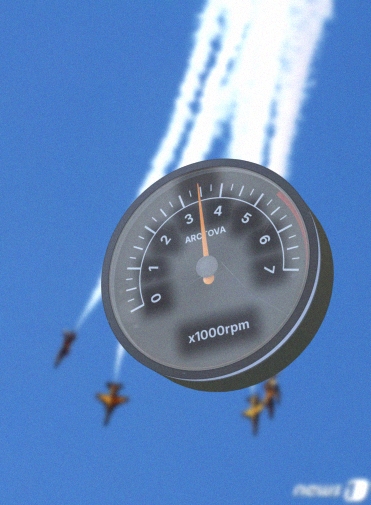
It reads 3500,rpm
